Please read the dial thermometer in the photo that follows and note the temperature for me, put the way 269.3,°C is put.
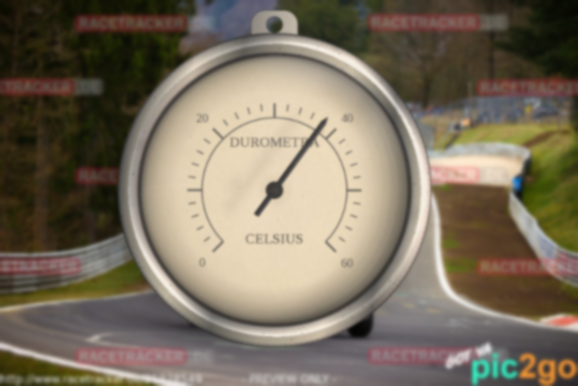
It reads 38,°C
